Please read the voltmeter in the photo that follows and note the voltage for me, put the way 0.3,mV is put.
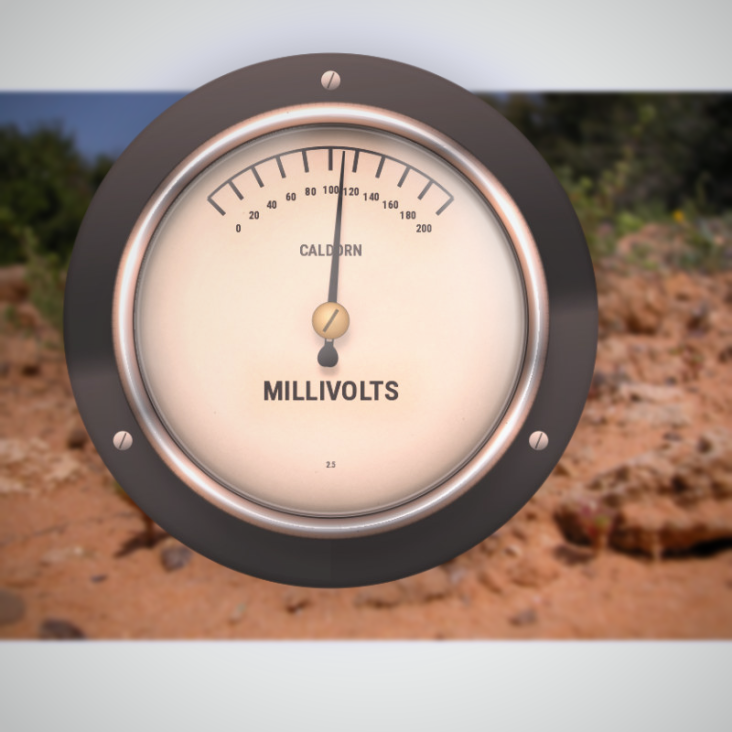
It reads 110,mV
